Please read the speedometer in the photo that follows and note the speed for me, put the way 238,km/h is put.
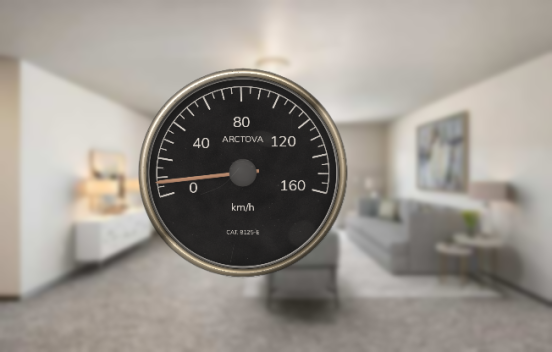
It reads 7.5,km/h
